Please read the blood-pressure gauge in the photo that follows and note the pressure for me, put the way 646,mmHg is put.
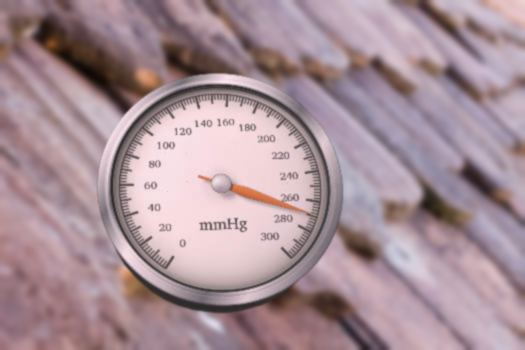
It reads 270,mmHg
